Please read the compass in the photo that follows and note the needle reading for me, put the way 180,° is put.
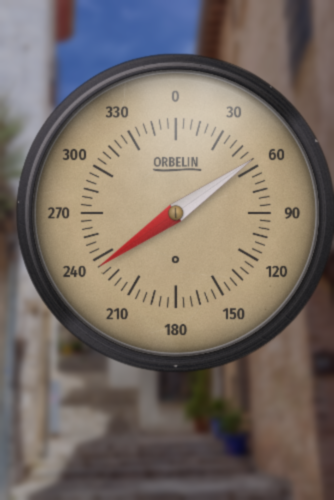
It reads 235,°
